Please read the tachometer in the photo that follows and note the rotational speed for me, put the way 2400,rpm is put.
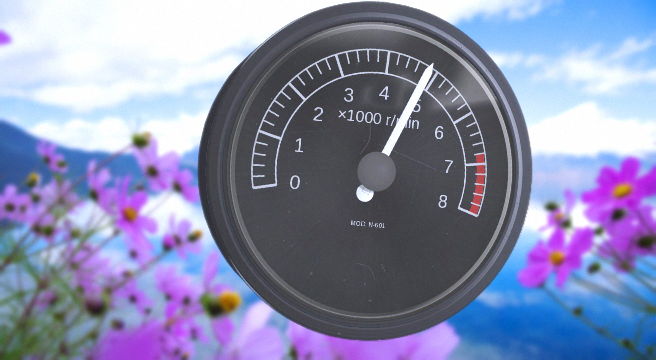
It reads 4800,rpm
